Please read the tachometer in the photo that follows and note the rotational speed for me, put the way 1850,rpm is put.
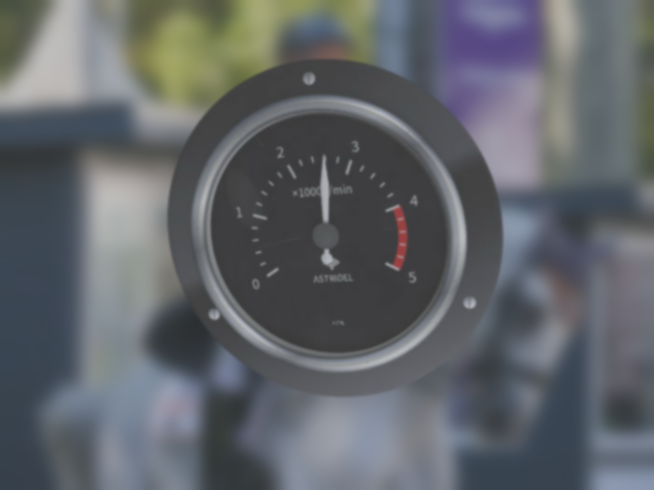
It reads 2600,rpm
